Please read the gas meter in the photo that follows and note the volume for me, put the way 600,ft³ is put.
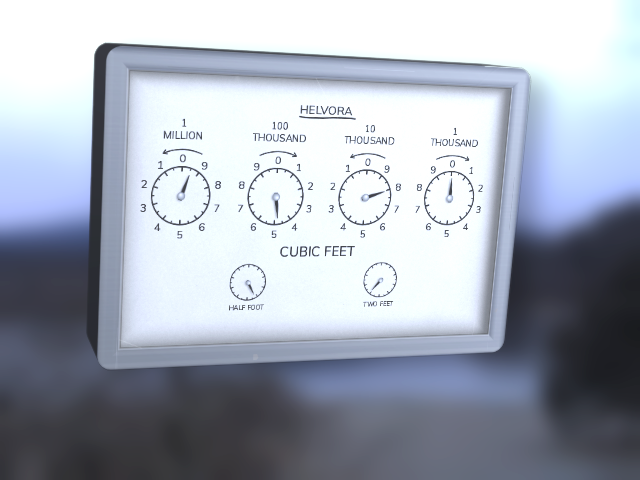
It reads 948000,ft³
